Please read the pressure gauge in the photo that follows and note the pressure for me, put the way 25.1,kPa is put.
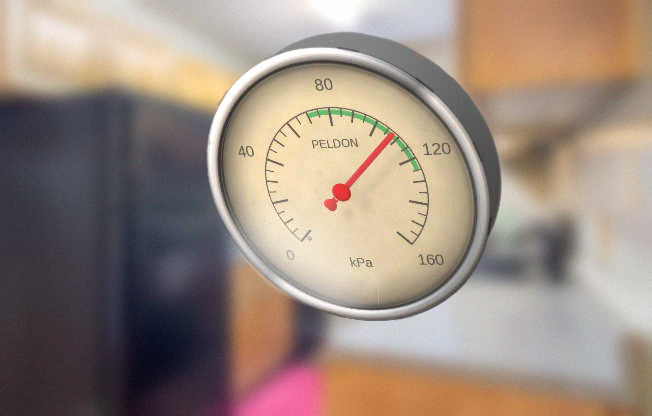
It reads 107.5,kPa
